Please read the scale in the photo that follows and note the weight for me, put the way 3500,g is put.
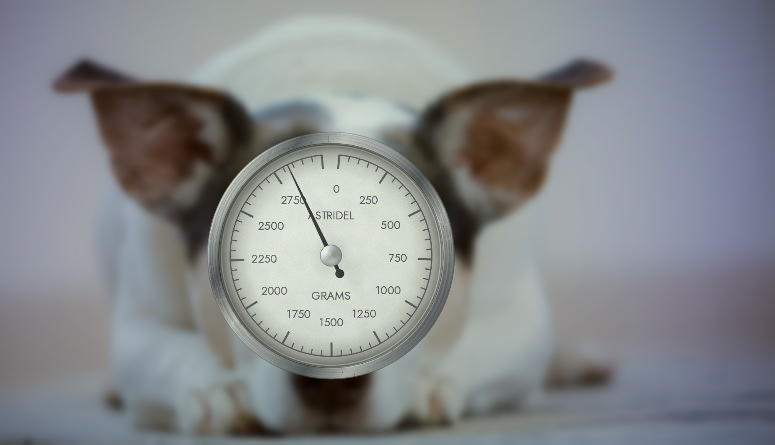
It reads 2825,g
